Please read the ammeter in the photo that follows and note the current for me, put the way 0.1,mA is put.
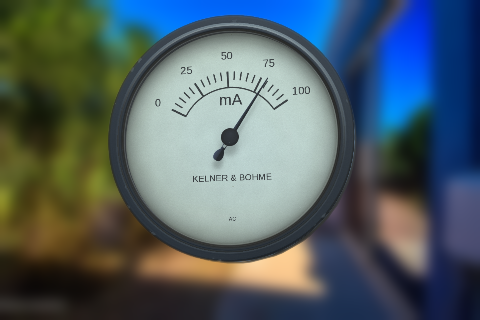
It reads 80,mA
